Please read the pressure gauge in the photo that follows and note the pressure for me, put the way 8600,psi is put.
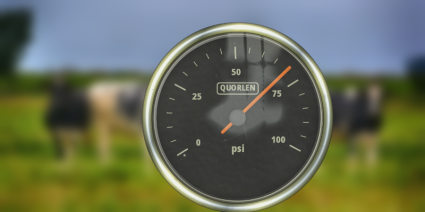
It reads 70,psi
